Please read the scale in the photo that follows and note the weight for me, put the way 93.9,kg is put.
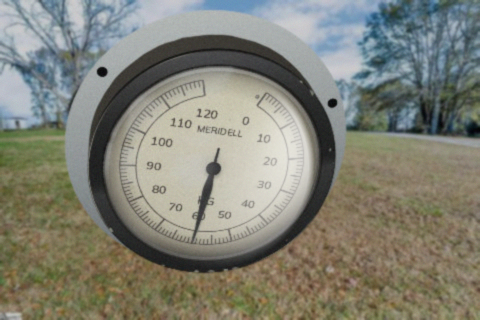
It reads 60,kg
